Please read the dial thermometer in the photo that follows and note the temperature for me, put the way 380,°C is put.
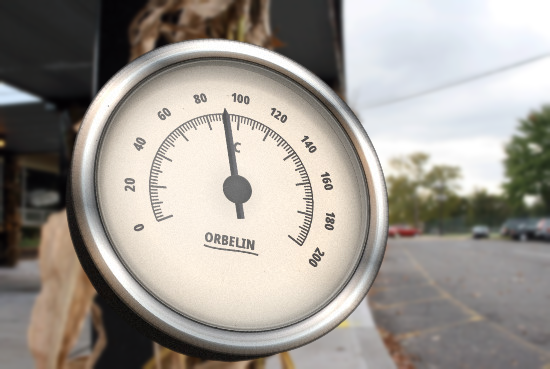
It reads 90,°C
